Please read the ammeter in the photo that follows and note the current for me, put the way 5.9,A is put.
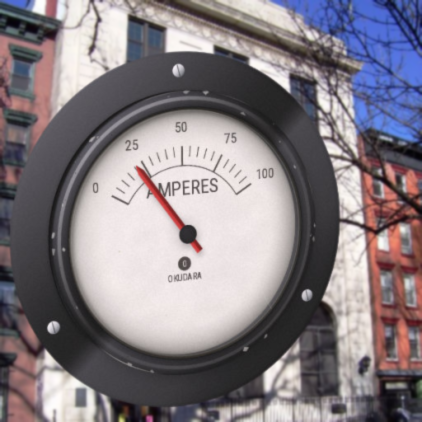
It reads 20,A
